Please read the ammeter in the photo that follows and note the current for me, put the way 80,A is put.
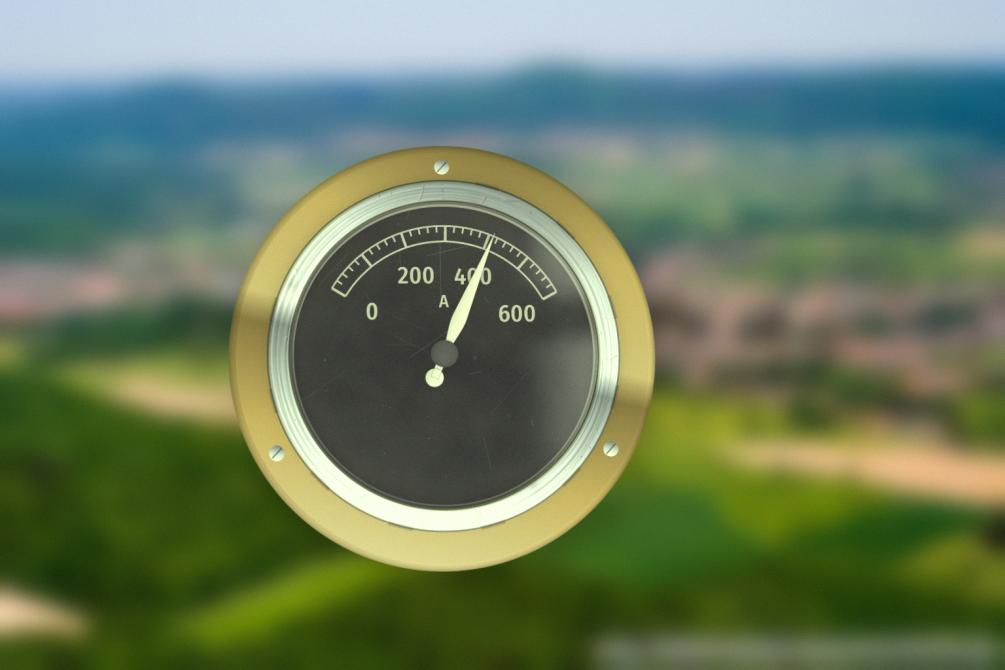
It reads 410,A
